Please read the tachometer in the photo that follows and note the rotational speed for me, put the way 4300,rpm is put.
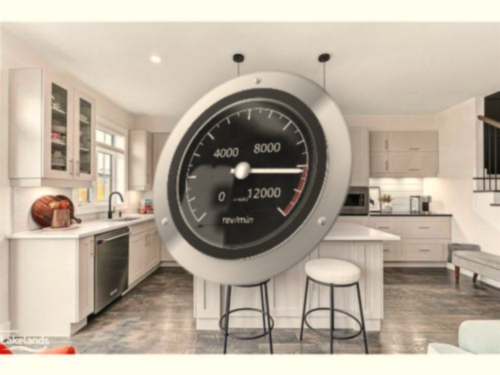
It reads 10250,rpm
